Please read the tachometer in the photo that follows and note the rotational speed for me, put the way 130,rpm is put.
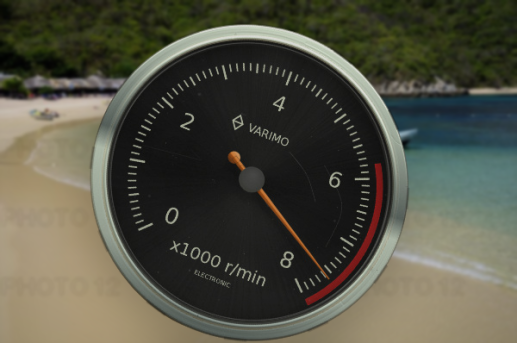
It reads 7600,rpm
